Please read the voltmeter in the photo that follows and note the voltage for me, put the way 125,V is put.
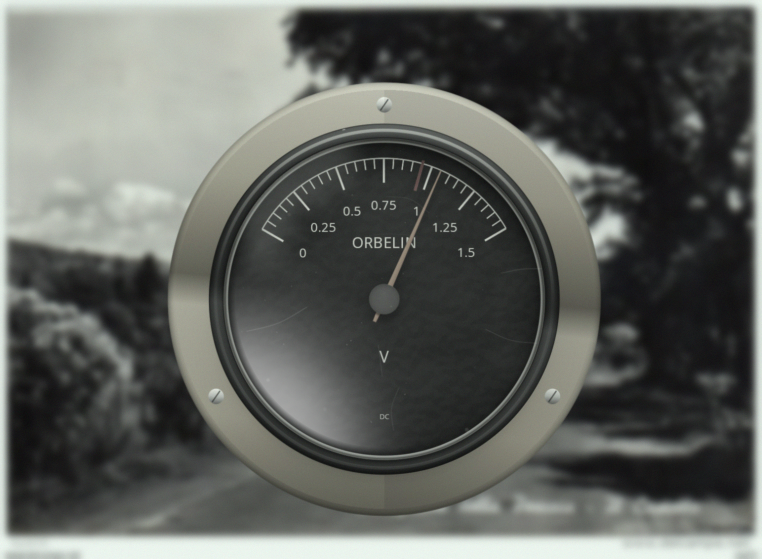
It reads 1.05,V
